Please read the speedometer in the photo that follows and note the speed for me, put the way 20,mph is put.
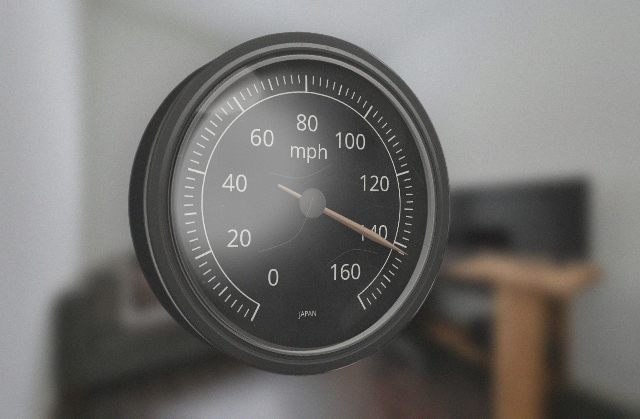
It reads 142,mph
